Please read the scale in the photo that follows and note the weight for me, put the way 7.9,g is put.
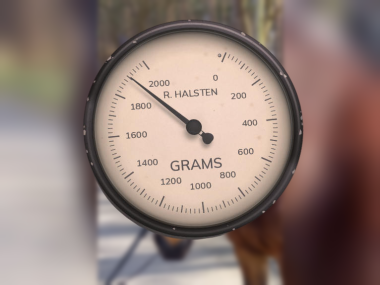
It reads 1900,g
